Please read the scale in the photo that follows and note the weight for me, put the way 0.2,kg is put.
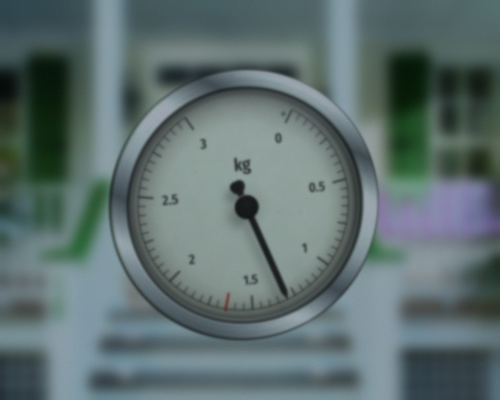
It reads 1.3,kg
